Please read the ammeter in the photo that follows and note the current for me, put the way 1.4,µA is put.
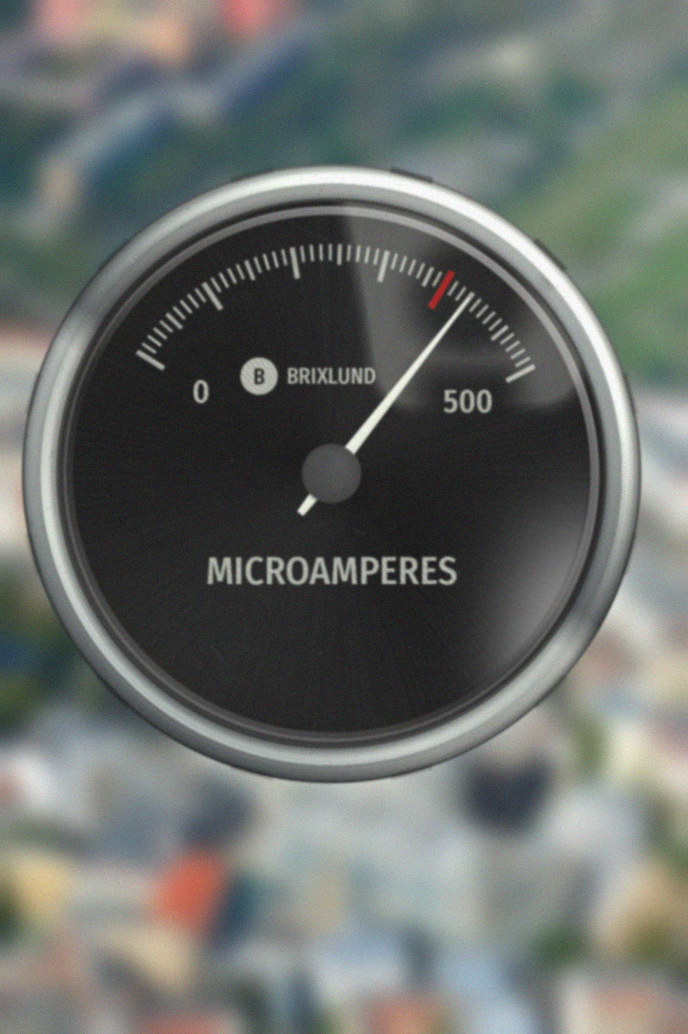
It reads 400,µA
